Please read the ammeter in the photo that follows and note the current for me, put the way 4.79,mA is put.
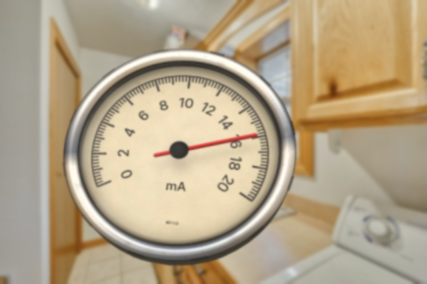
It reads 16,mA
